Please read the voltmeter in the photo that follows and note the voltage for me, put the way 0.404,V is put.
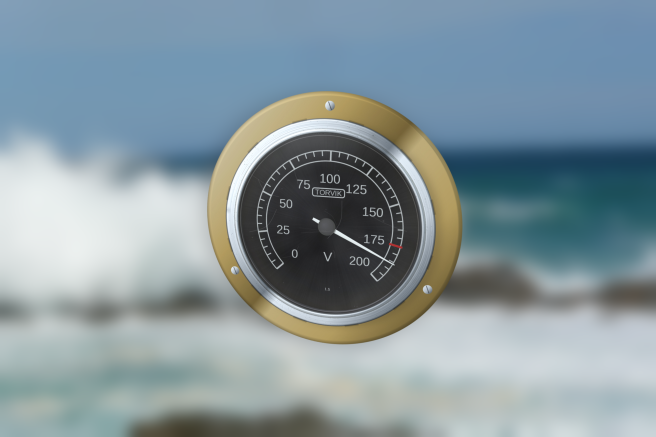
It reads 185,V
